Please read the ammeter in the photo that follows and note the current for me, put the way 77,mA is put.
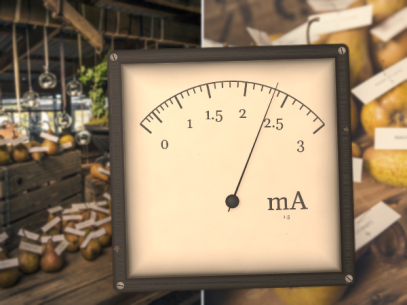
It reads 2.35,mA
